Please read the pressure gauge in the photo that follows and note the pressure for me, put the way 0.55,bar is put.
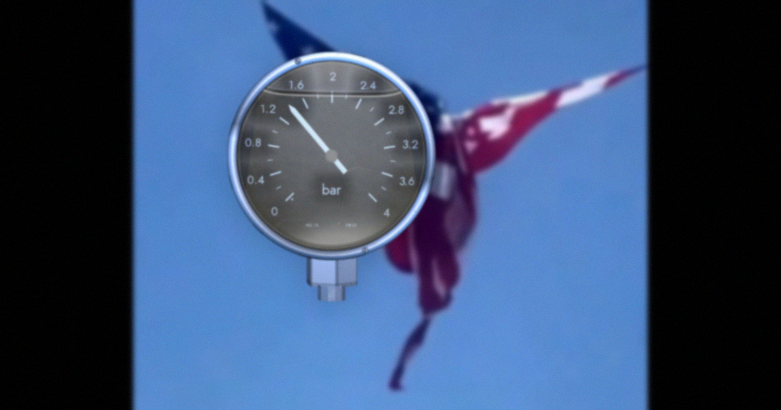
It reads 1.4,bar
